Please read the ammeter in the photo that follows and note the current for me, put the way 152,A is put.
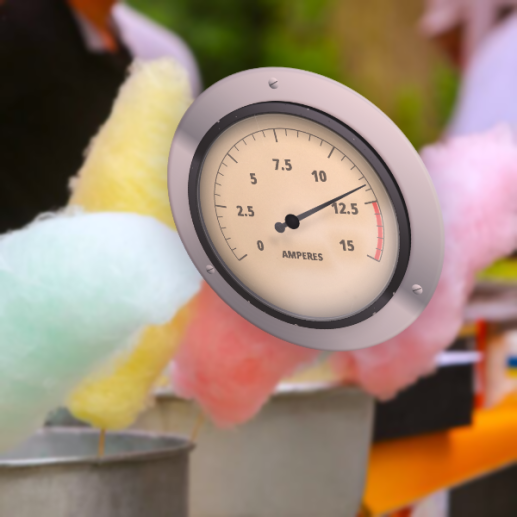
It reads 11.75,A
